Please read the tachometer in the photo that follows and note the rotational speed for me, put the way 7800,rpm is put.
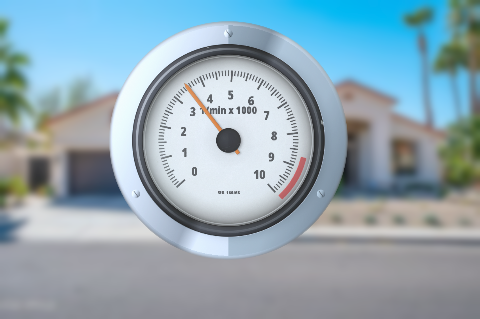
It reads 3500,rpm
